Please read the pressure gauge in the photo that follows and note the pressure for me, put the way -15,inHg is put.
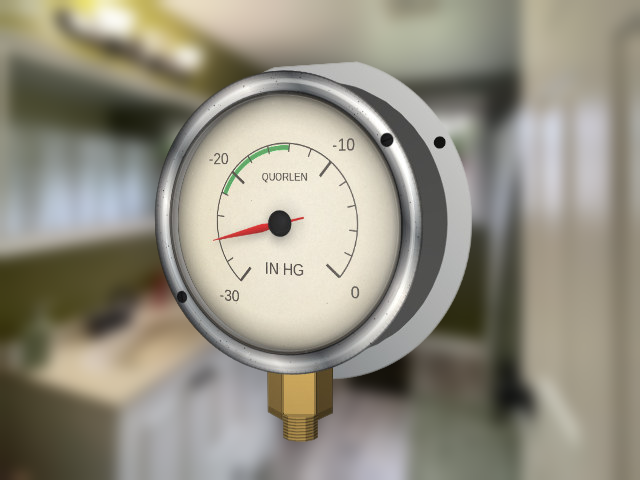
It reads -26,inHg
